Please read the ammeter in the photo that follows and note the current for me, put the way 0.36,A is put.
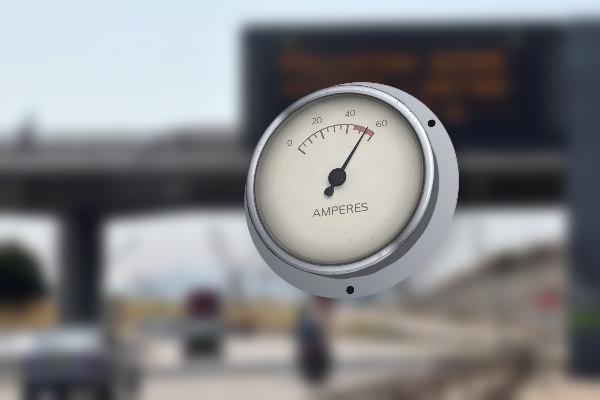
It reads 55,A
